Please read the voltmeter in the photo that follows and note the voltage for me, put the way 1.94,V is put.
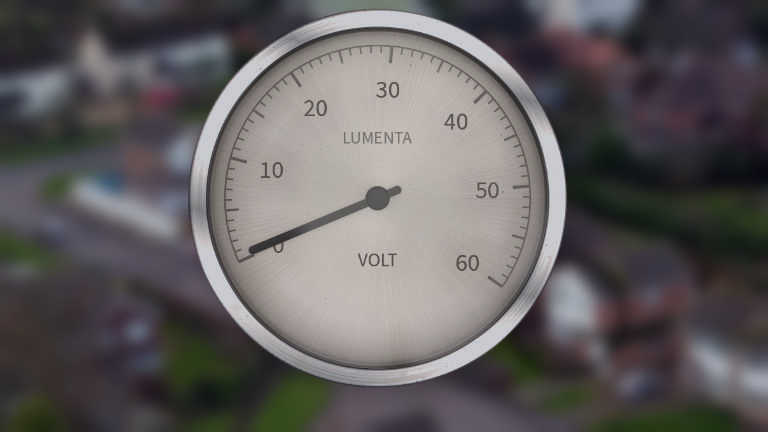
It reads 0.5,V
